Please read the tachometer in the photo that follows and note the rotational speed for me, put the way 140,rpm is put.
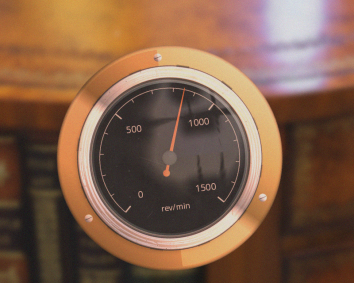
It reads 850,rpm
